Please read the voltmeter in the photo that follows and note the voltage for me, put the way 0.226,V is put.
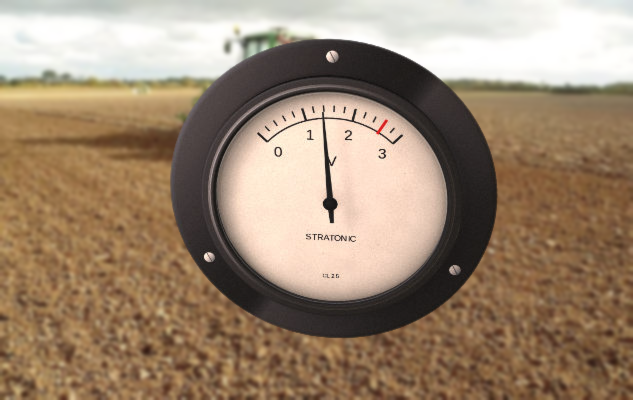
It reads 1.4,V
